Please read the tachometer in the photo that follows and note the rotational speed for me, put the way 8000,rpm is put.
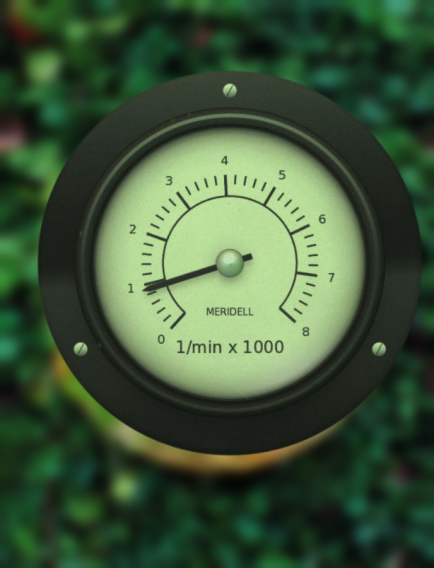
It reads 900,rpm
